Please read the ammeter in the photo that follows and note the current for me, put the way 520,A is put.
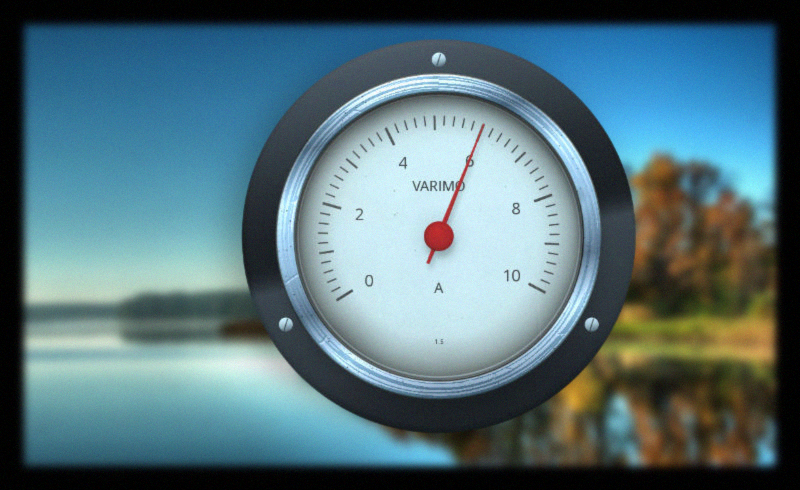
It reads 6,A
